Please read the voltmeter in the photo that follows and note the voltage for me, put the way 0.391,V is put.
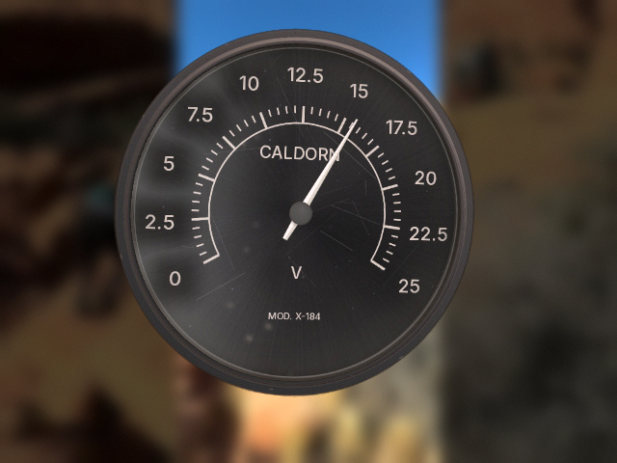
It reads 15.5,V
